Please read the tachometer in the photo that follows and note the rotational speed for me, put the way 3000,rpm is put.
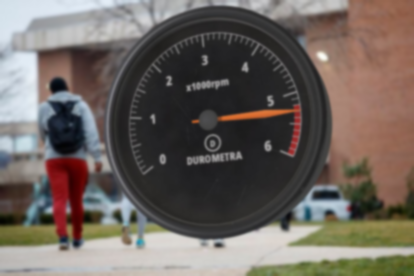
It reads 5300,rpm
